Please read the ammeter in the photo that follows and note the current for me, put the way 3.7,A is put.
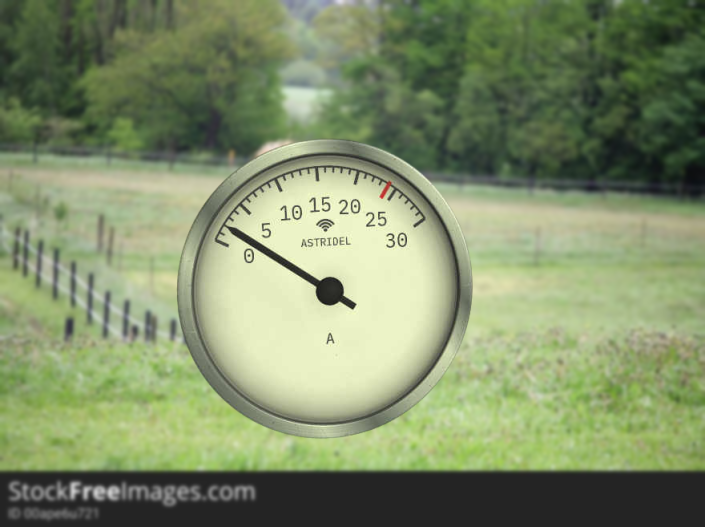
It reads 2,A
